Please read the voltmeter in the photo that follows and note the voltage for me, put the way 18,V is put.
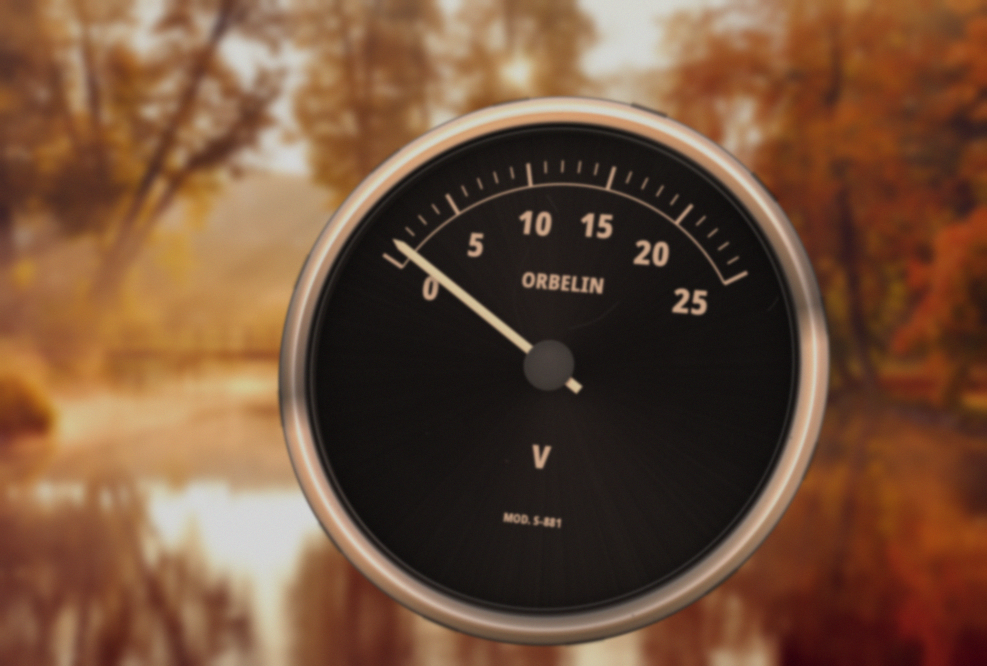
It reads 1,V
